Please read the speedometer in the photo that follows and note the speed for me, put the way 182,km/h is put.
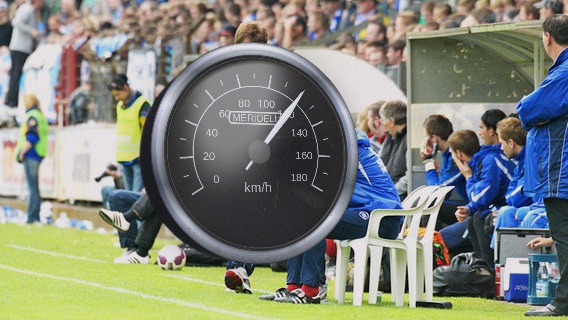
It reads 120,km/h
